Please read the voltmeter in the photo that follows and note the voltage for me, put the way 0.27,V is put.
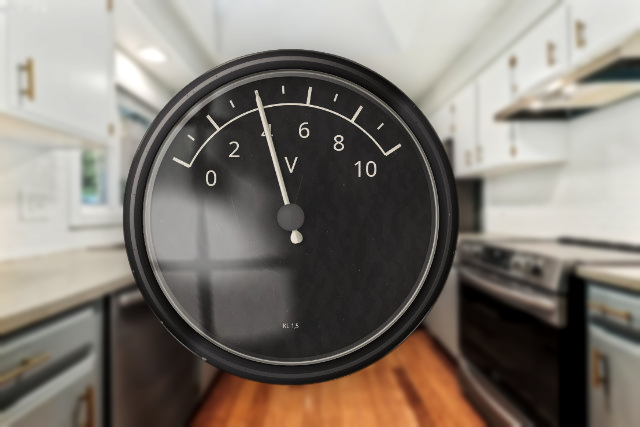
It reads 4,V
